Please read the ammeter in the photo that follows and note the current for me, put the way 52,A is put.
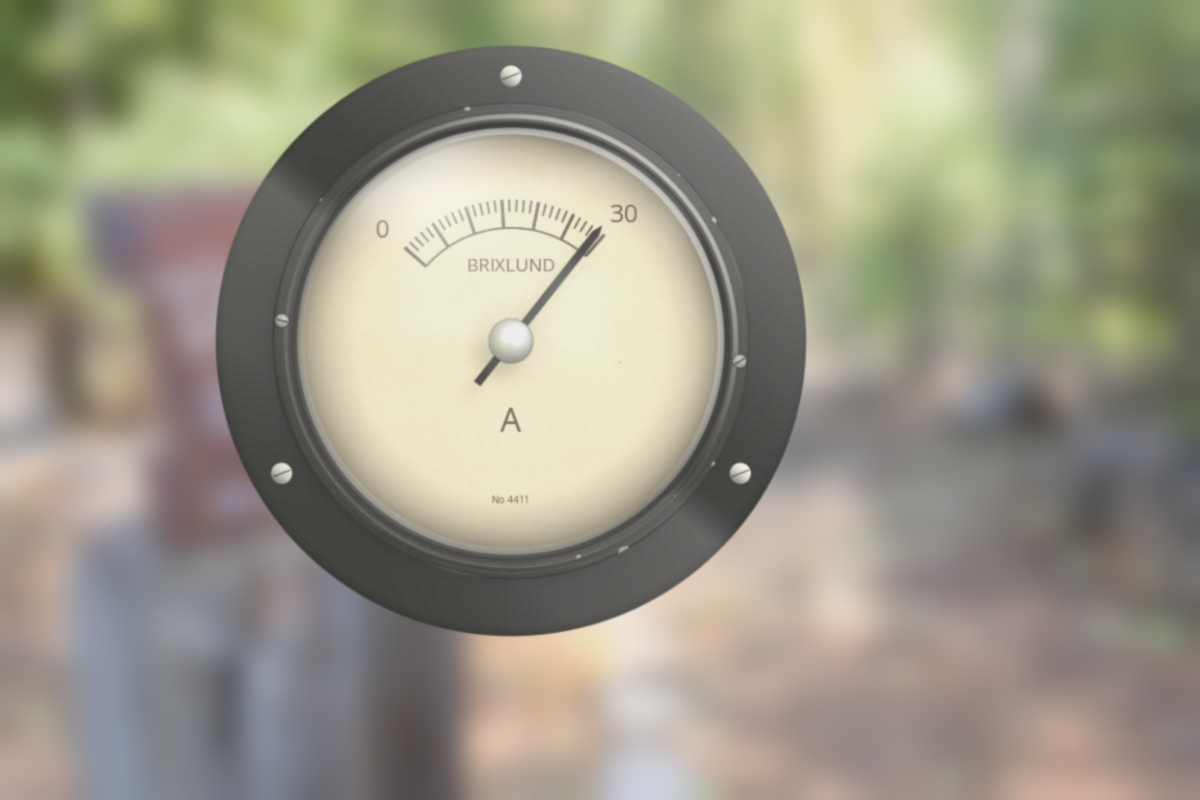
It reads 29,A
